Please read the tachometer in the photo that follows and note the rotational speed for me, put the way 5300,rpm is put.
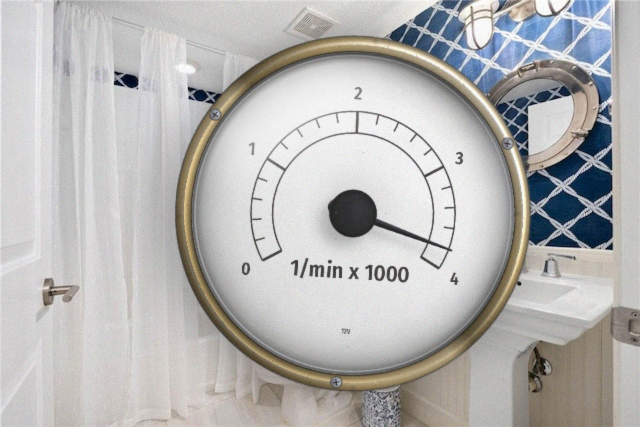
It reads 3800,rpm
